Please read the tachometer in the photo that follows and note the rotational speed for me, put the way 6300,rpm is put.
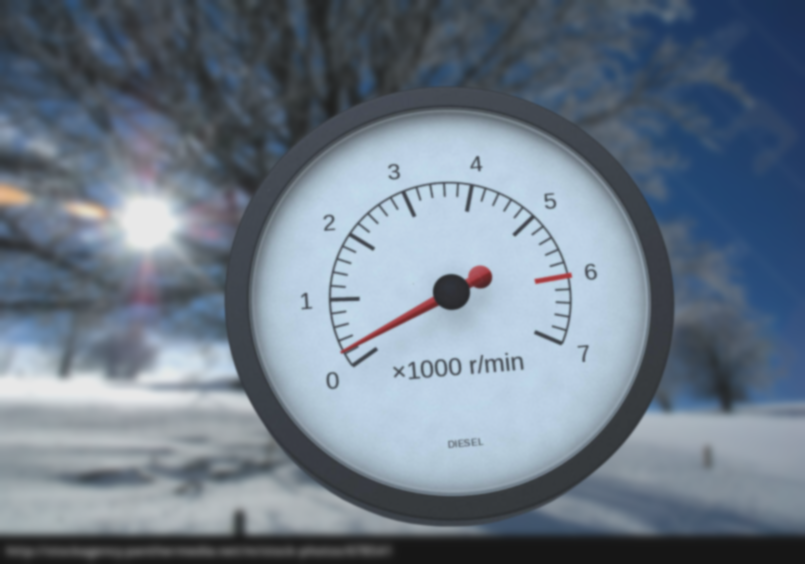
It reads 200,rpm
